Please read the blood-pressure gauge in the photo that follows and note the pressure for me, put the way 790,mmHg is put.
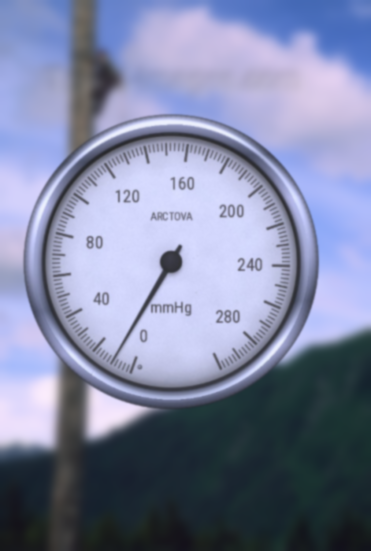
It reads 10,mmHg
